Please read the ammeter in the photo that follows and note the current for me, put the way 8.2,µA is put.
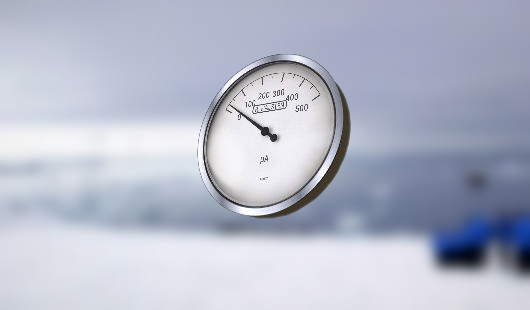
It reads 25,µA
